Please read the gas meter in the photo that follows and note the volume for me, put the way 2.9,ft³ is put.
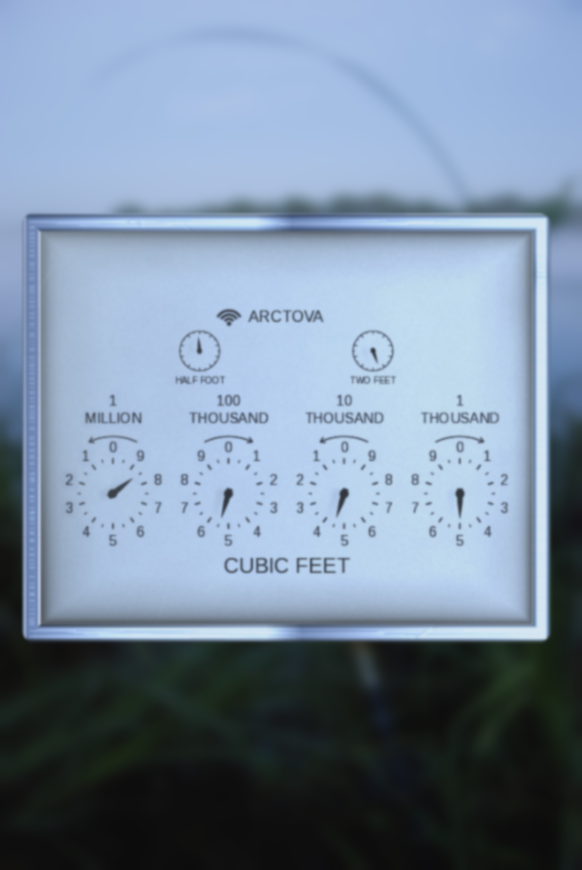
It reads 854500,ft³
